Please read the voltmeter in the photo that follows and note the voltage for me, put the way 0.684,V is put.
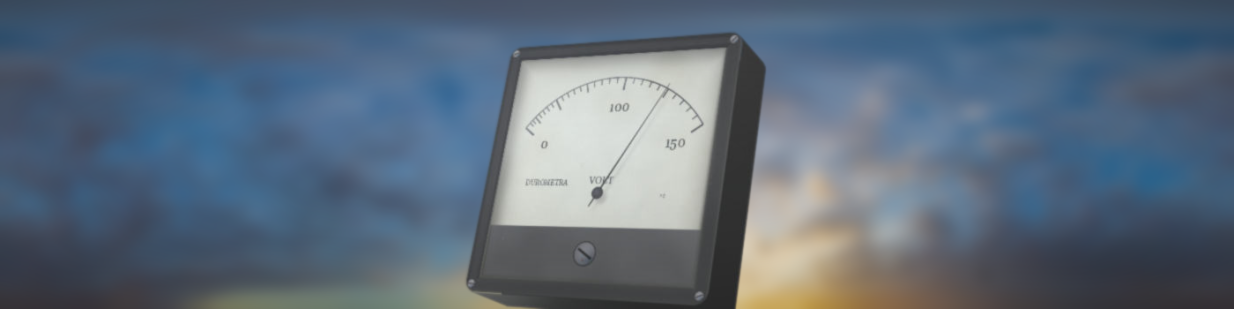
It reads 125,V
